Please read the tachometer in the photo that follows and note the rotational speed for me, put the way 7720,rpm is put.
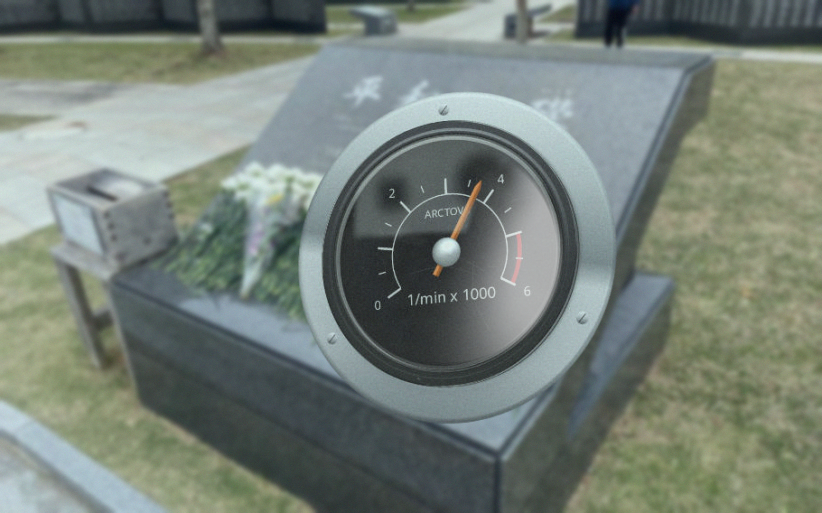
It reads 3750,rpm
